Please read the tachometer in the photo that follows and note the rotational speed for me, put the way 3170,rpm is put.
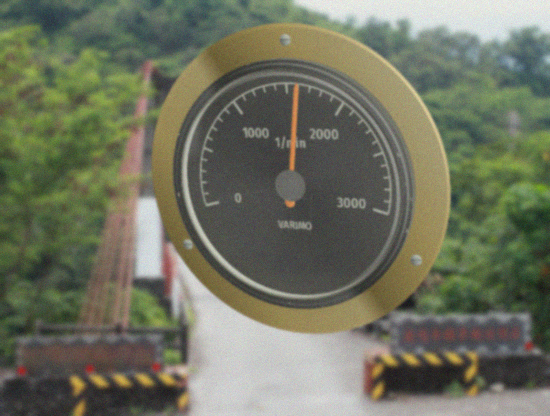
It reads 1600,rpm
